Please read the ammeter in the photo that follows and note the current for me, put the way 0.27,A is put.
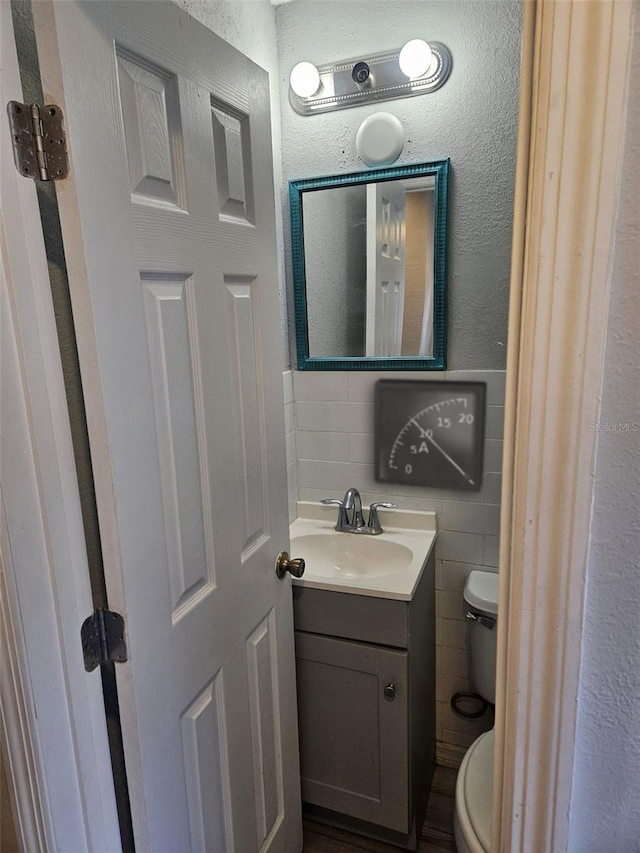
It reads 10,A
